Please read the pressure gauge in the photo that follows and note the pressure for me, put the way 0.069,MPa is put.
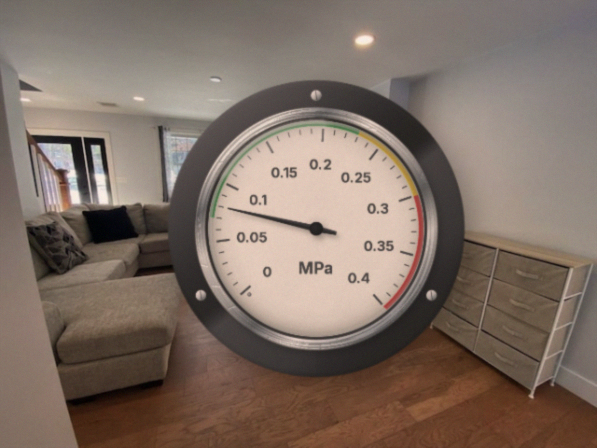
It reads 0.08,MPa
